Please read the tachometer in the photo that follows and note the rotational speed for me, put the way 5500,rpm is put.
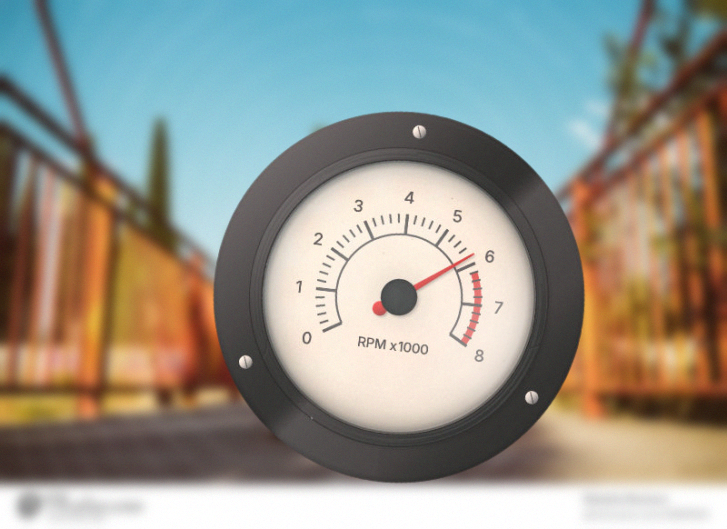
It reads 5800,rpm
